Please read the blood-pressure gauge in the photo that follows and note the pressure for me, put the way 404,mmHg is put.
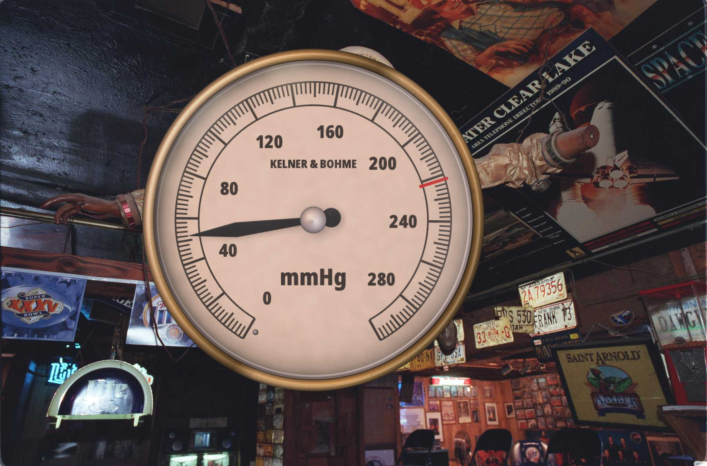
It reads 52,mmHg
